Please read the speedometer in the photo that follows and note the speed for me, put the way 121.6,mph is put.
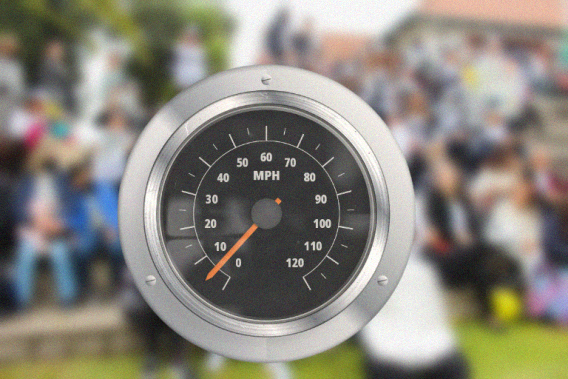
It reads 5,mph
